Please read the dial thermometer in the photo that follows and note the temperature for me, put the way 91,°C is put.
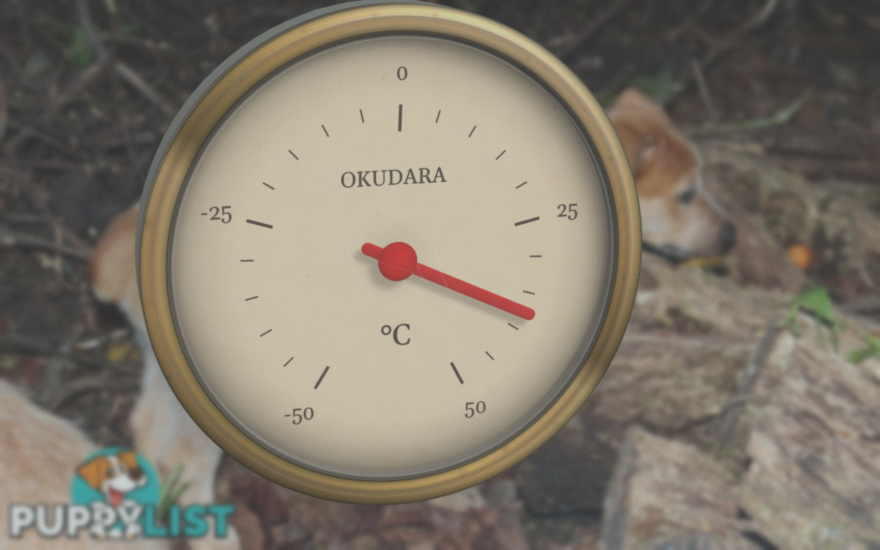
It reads 37.5,°C
